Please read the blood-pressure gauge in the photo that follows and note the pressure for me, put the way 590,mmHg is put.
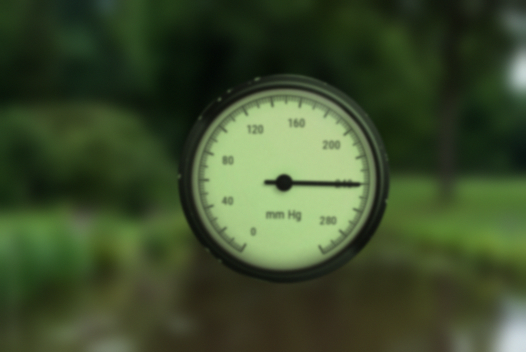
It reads 240,mmHg
